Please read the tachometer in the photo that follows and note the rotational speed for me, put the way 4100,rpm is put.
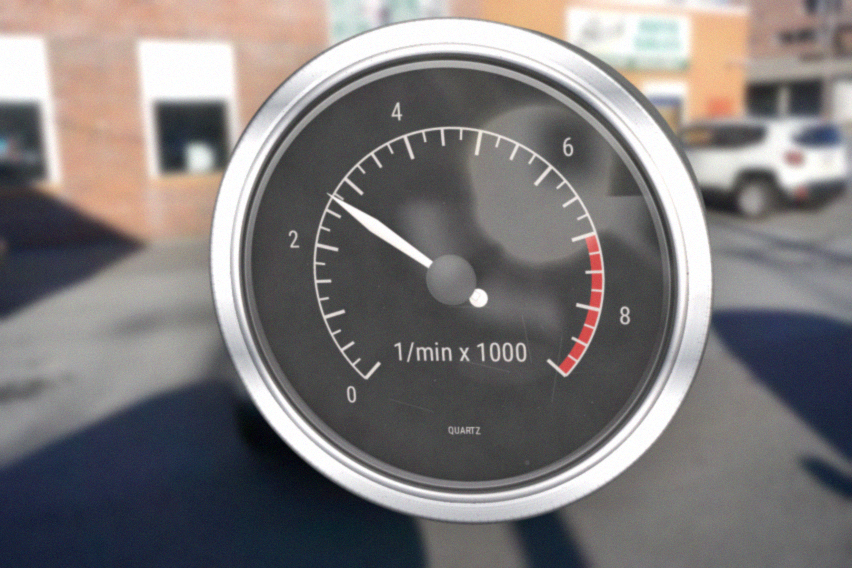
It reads 2750,rpm
